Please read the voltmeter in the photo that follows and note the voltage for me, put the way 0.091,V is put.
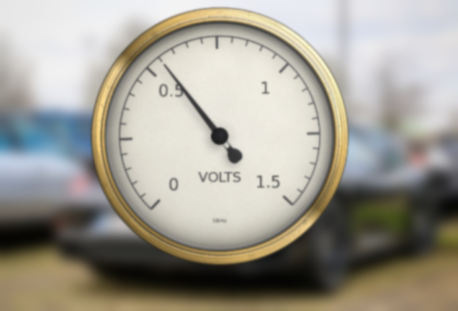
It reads 0.55,V
